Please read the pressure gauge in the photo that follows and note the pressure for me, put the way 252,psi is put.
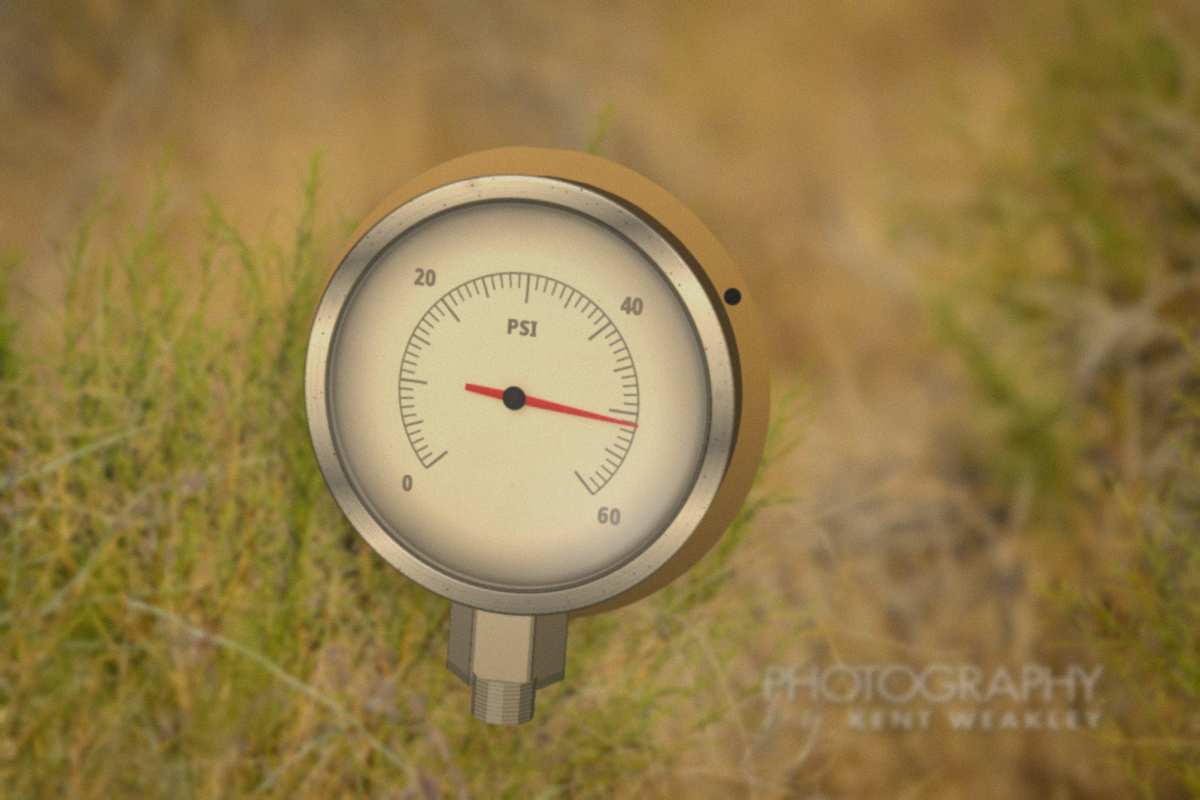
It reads 51,psi
